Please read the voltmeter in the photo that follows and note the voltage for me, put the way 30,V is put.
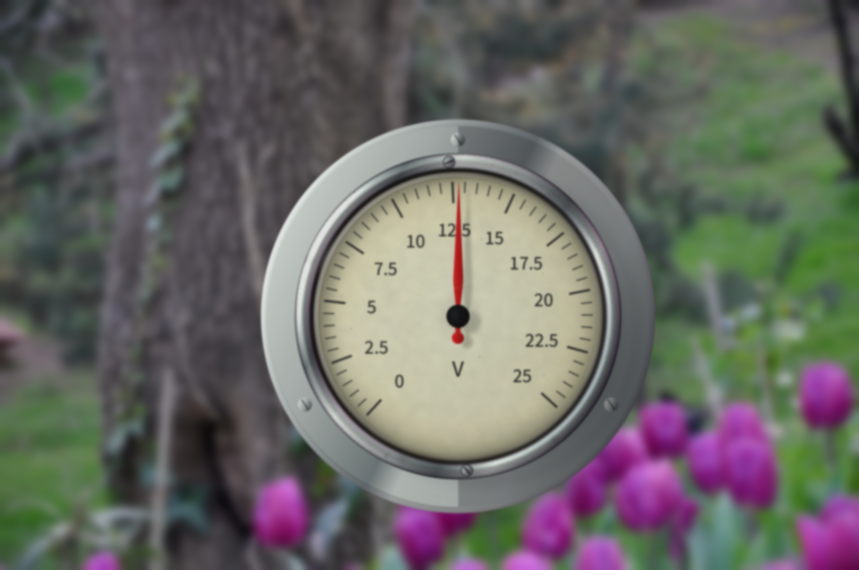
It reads 12.75,V
